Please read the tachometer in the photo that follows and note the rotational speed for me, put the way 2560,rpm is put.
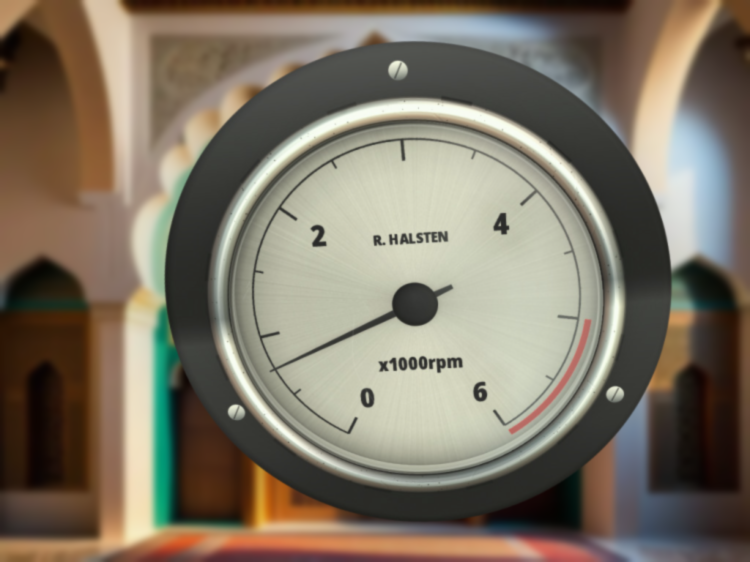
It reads 750,rpm
